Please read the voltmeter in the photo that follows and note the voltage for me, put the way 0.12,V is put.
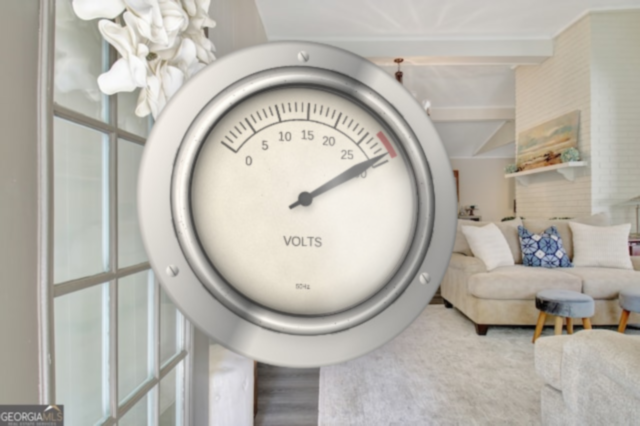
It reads 29,V
